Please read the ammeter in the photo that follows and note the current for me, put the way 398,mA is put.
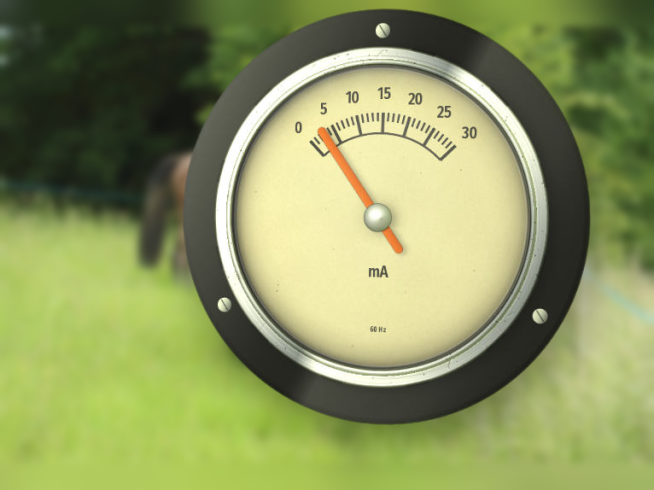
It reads 3,mA
